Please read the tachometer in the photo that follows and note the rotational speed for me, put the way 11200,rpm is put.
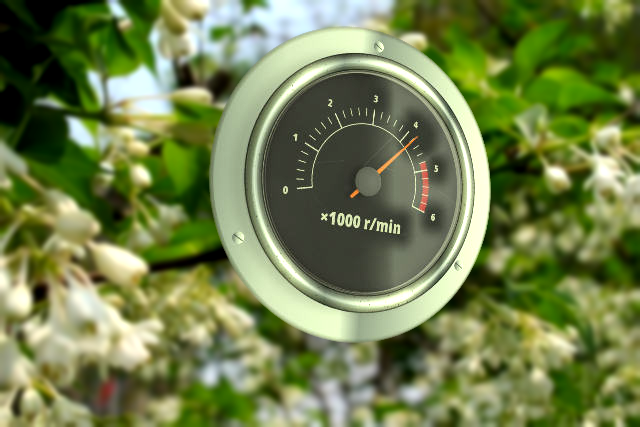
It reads 4200,rpm
